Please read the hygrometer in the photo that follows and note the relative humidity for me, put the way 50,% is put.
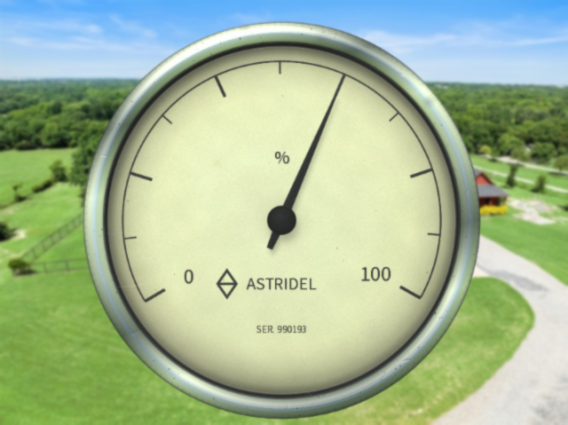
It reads 60,%
